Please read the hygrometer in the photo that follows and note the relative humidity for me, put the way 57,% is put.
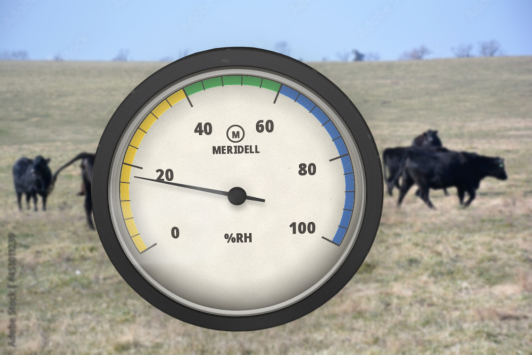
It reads 18,%
